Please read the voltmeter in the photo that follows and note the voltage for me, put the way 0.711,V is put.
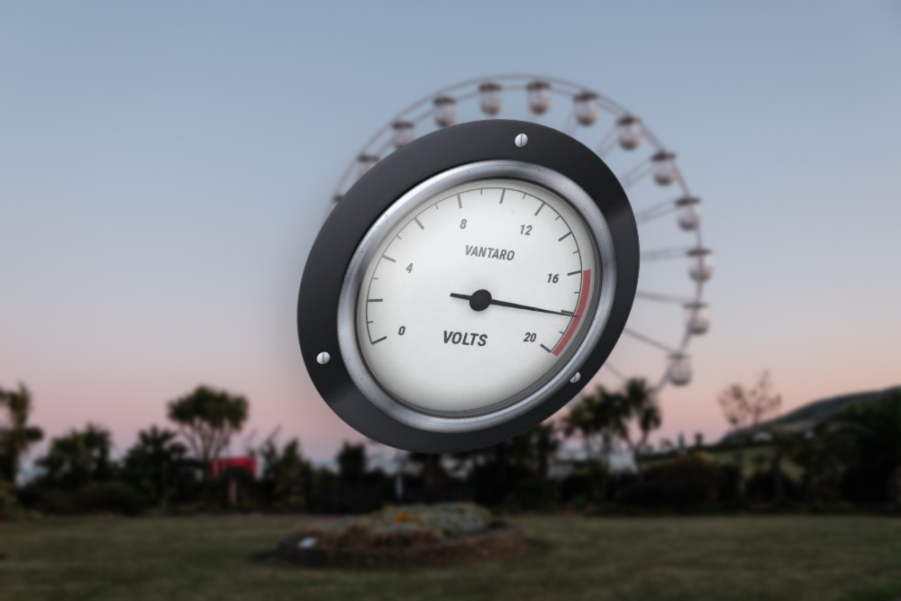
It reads 18,V
